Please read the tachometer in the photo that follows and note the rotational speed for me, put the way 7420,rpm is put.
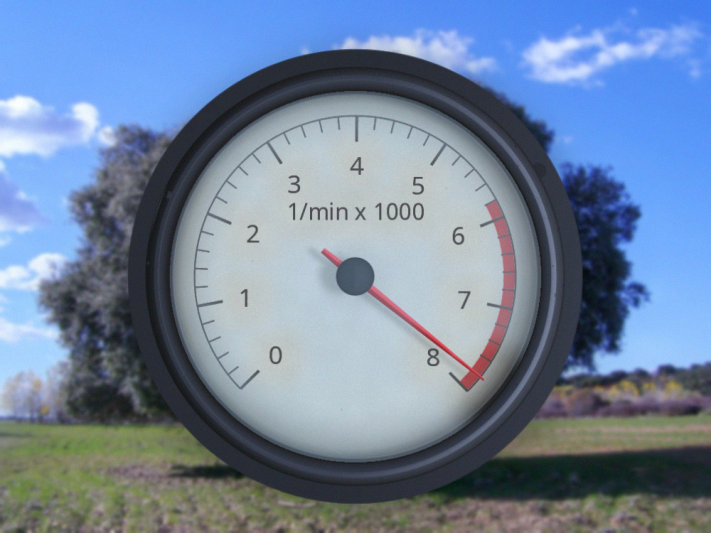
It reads 7800,rpm
